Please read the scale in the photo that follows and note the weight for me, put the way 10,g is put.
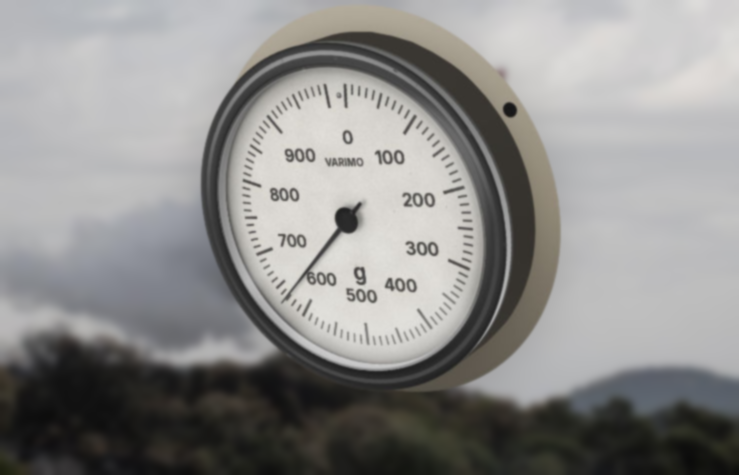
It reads 630,g
